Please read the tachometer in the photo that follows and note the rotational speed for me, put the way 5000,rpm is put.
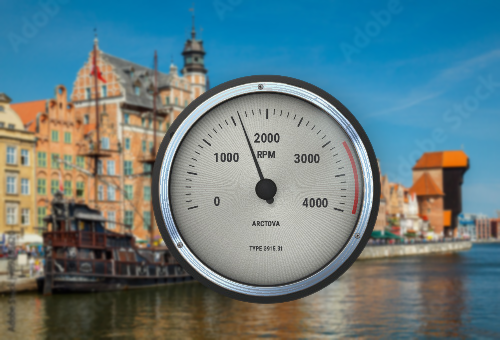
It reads 1600,rpm
